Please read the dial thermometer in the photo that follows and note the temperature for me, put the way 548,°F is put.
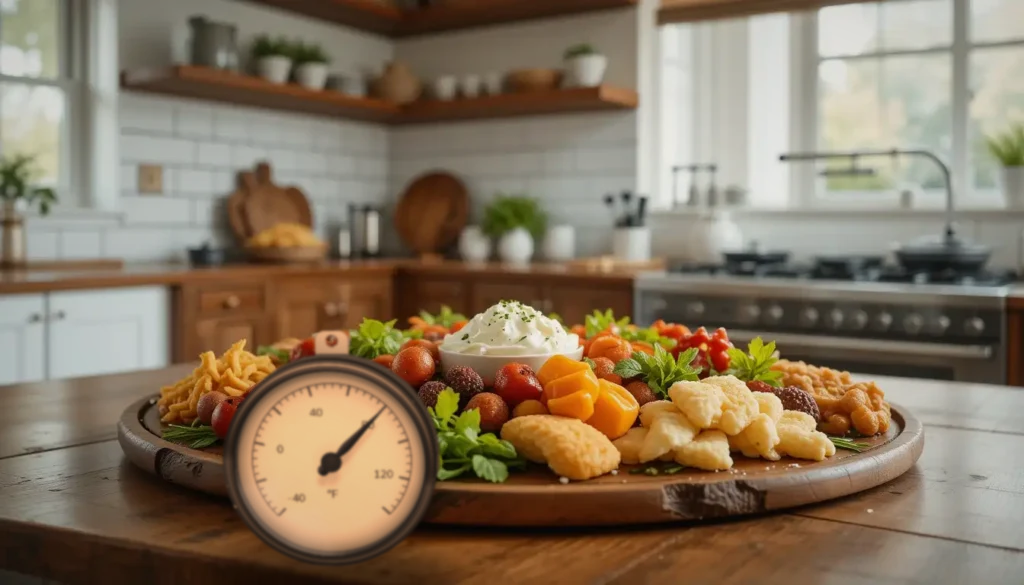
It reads 80,°F
